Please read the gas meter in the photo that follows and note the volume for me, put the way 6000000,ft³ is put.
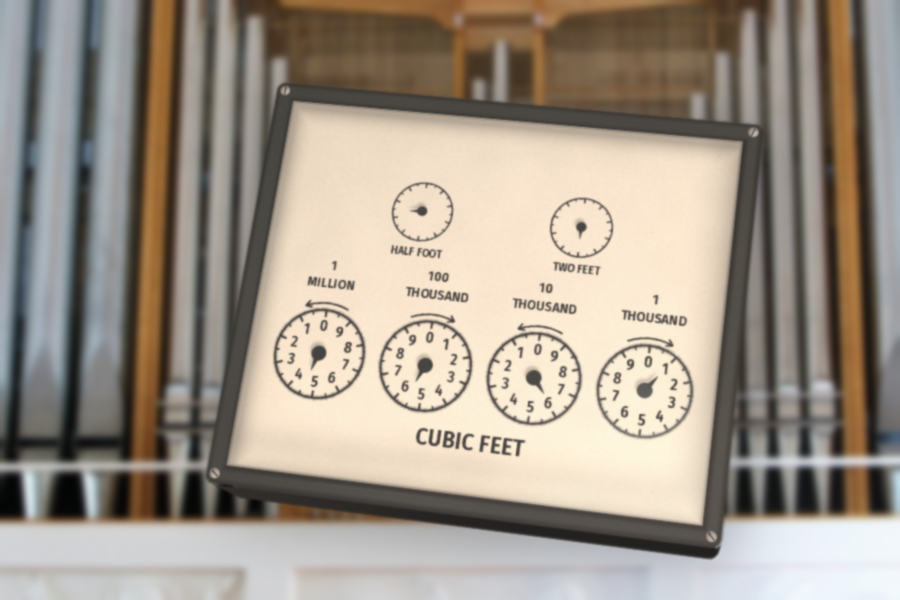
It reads 456100,ft³
